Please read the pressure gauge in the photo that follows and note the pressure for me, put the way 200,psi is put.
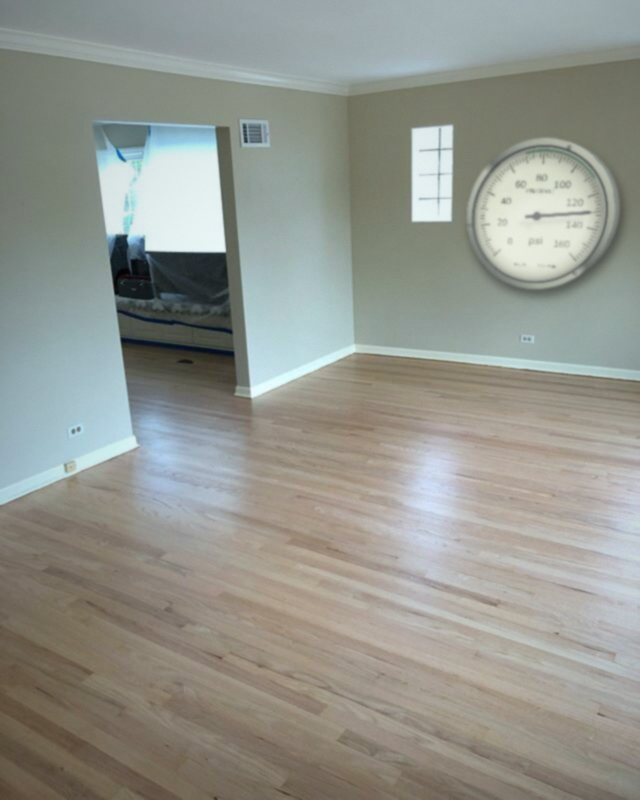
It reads 130,psi
